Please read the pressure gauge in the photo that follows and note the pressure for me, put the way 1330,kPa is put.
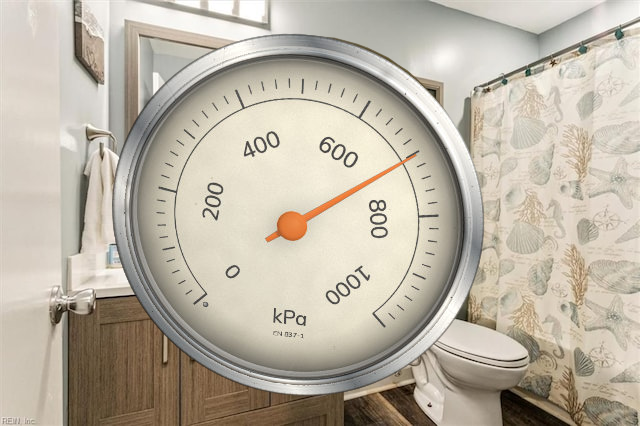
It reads 700,kPa
